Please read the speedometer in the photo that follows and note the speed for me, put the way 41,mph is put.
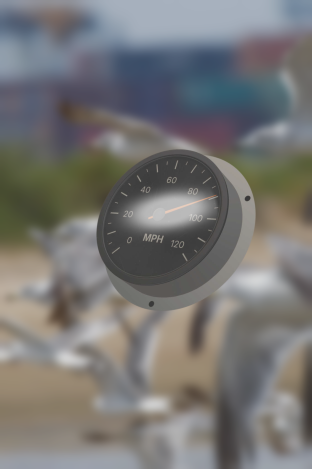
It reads 90,mph
